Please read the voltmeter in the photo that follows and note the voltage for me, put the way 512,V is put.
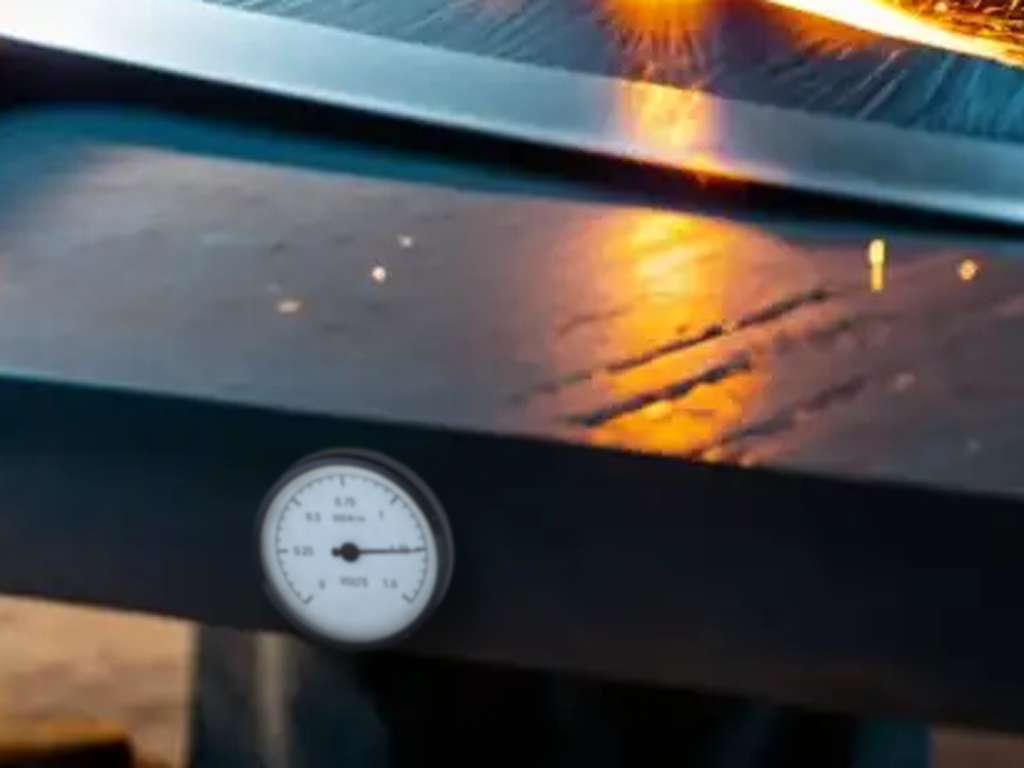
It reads 1.25,V
